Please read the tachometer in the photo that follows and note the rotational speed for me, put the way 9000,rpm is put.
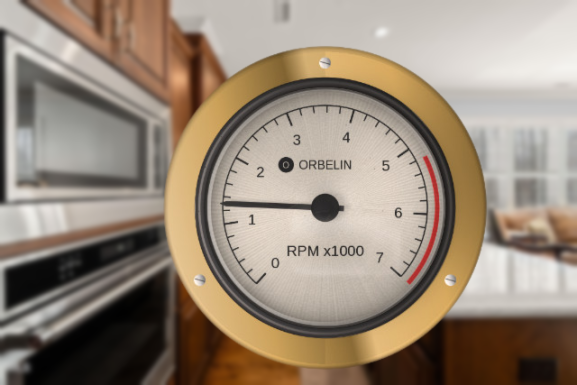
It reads 1300,rpm
